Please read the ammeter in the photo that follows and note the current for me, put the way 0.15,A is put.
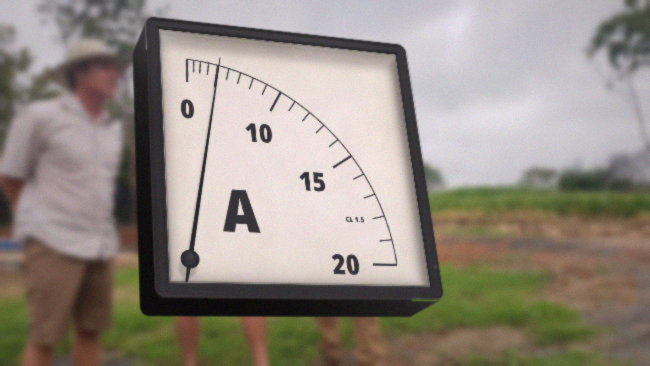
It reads 5,A
